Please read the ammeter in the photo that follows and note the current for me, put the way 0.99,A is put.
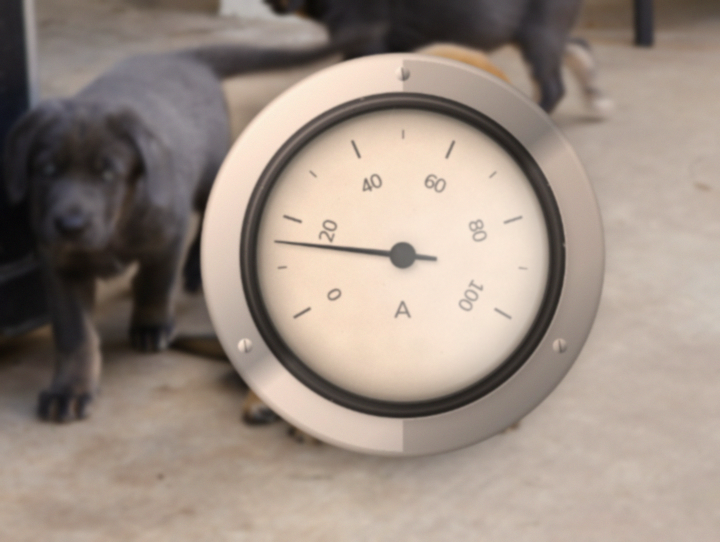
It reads 15,A
